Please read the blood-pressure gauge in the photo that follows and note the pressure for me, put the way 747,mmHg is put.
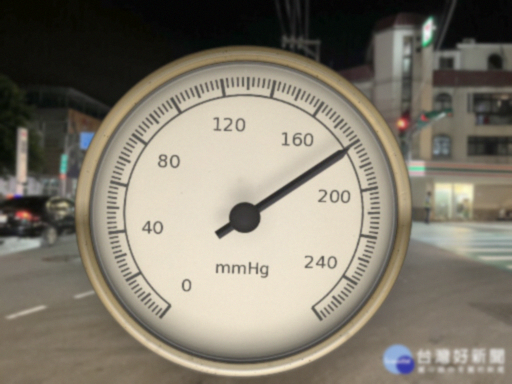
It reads 180,mmHg
